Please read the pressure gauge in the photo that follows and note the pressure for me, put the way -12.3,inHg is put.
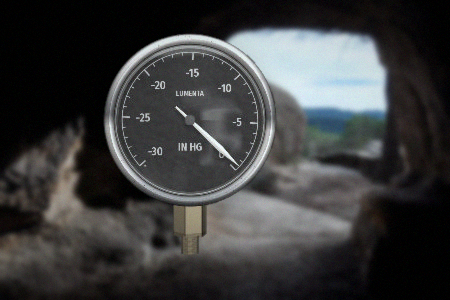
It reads -0.5,inHg
